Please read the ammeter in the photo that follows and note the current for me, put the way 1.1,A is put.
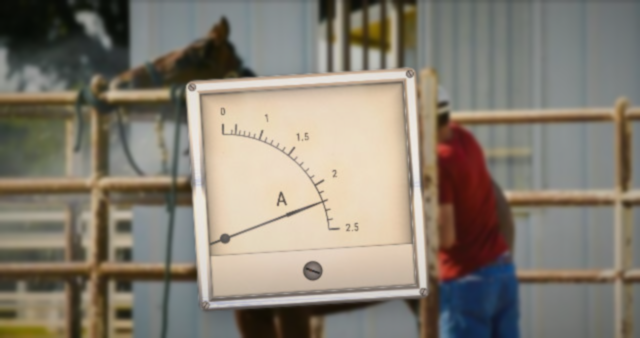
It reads 2.2,A
